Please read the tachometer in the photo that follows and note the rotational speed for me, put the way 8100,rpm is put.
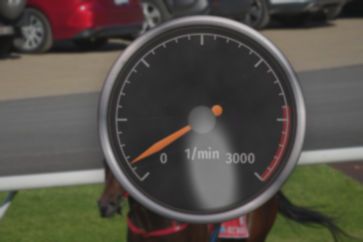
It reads 150,rpm
